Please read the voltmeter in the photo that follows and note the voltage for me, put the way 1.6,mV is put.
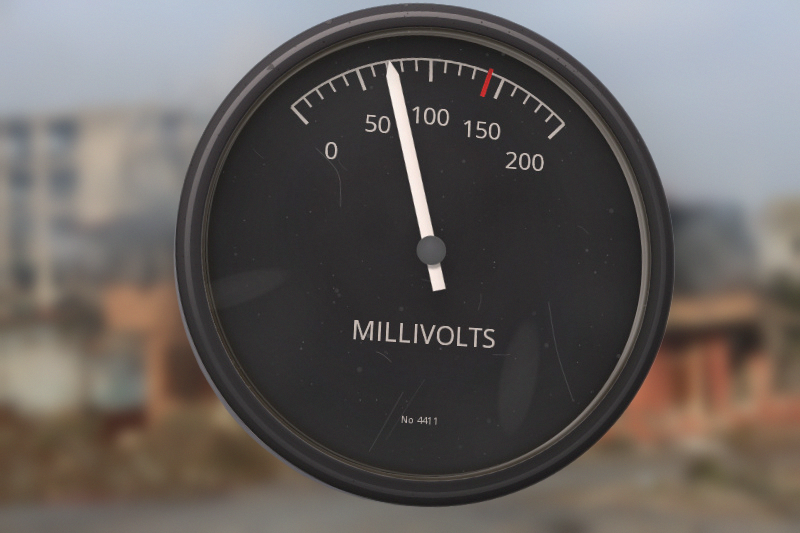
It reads 70,mV
